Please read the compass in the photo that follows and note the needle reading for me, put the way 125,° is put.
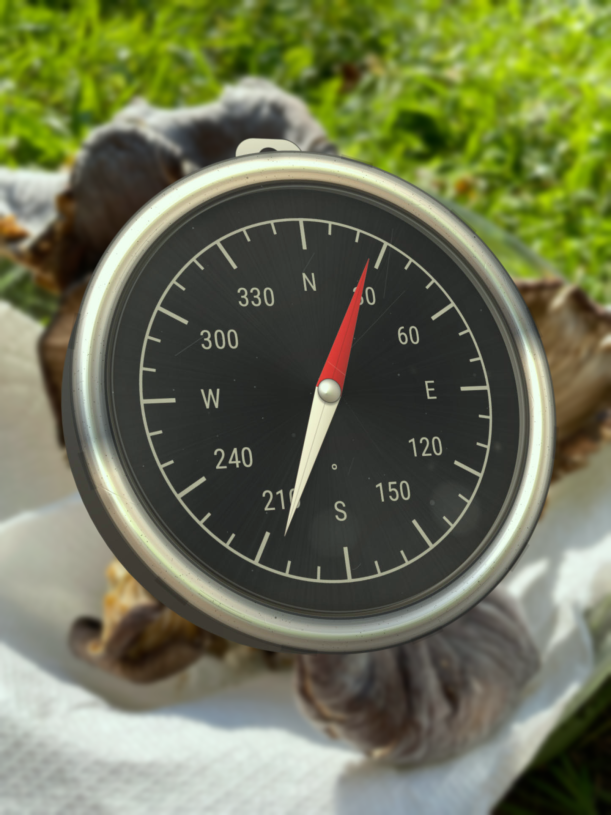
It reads 25,°
